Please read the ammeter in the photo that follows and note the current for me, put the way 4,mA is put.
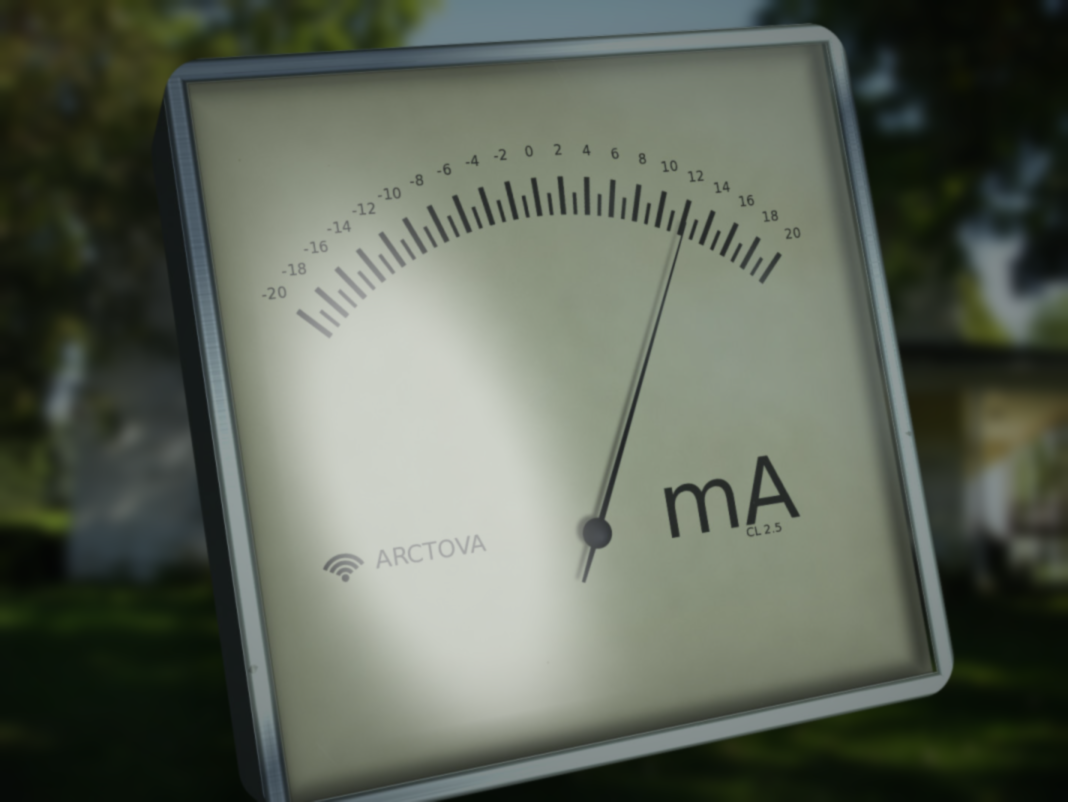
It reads 12,mA
